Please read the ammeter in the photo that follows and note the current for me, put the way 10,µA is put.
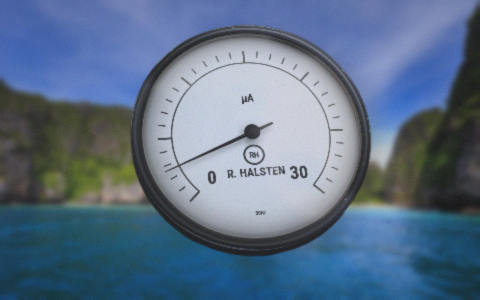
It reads 2.5,µA
